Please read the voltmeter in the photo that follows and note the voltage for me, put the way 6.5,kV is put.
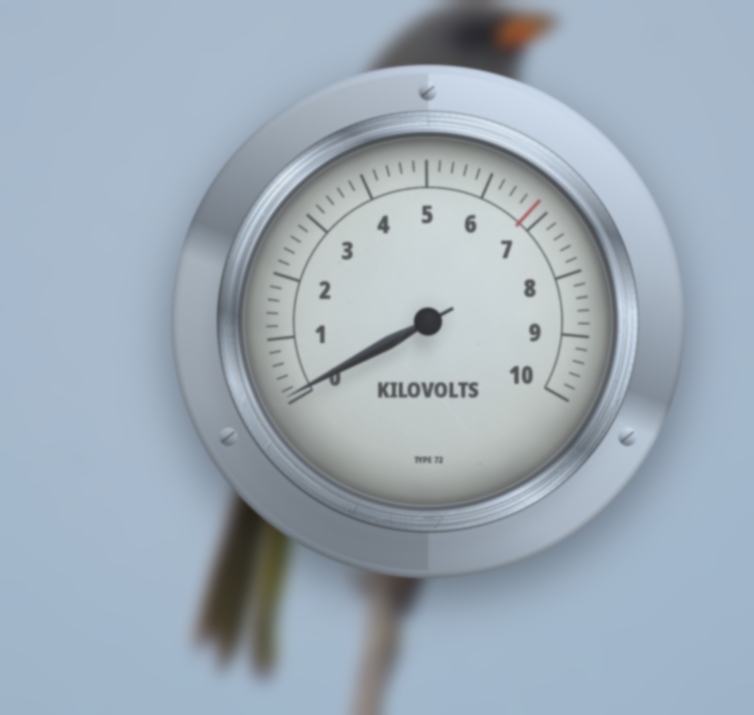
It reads 0.1,kV
